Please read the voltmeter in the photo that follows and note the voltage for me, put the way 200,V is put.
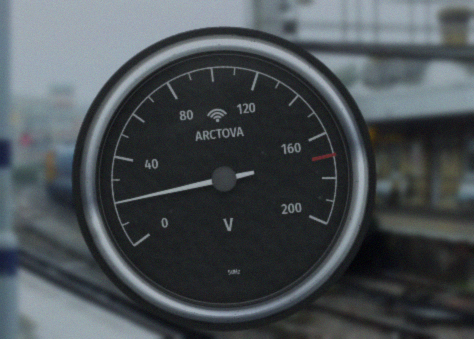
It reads 20,V
